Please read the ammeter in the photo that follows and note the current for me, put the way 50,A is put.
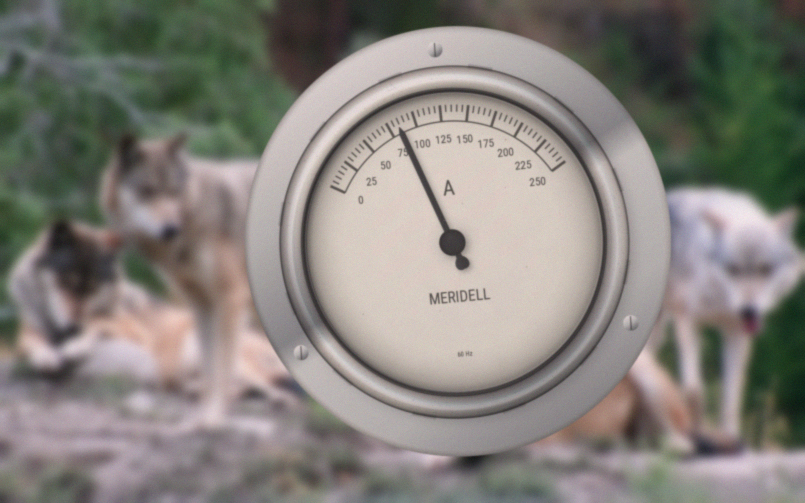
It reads 85,A
